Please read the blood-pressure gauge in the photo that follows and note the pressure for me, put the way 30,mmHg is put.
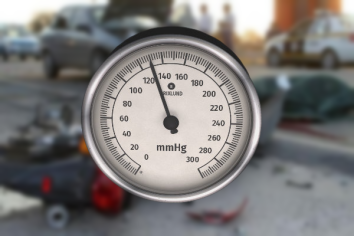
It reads 130,mmHg
